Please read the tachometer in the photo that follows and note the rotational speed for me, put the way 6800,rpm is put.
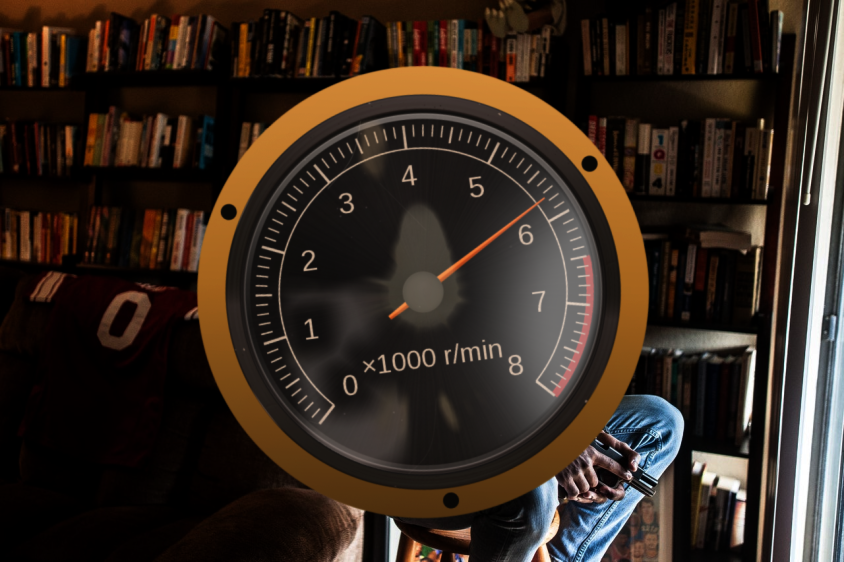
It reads 5750,rpm
